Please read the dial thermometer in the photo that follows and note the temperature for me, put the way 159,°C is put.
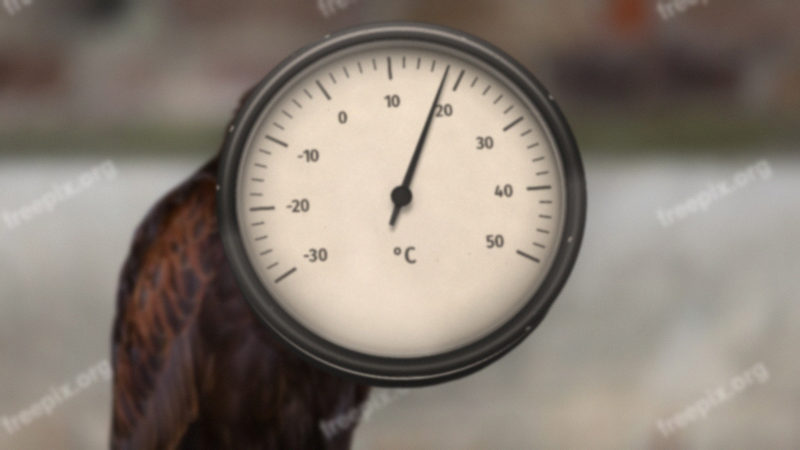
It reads 18,°C
